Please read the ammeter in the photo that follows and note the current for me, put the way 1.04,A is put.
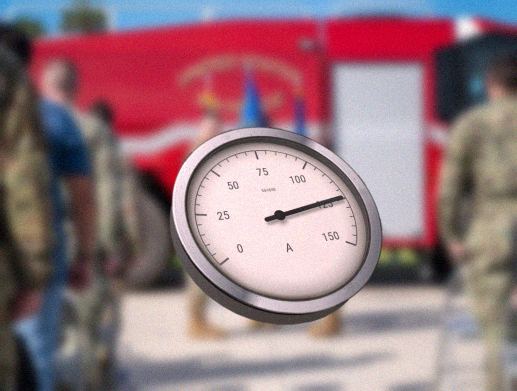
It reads 125,A
